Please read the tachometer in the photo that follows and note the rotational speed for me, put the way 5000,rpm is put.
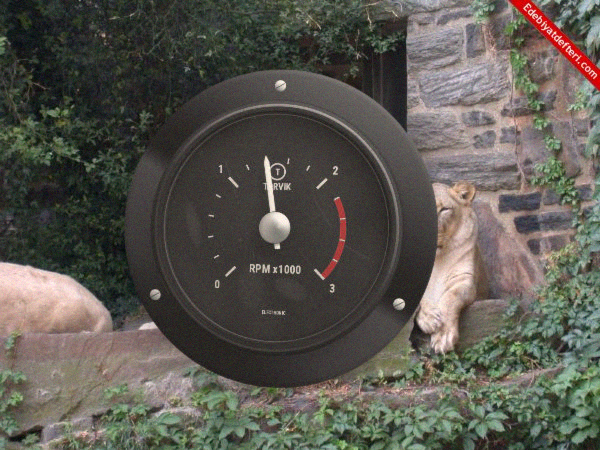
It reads 1400,rpm
